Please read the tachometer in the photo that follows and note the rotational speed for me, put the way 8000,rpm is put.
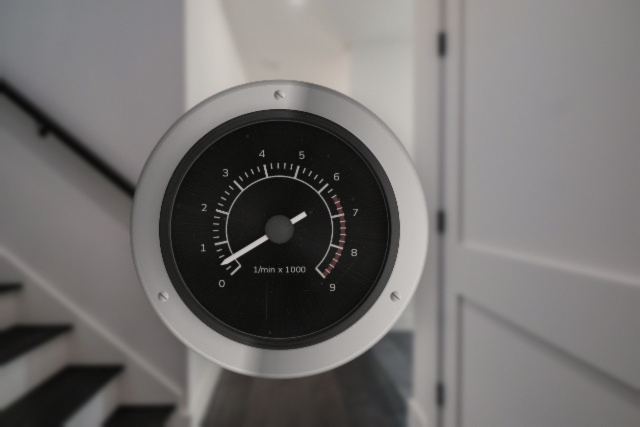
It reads 400,rpm
